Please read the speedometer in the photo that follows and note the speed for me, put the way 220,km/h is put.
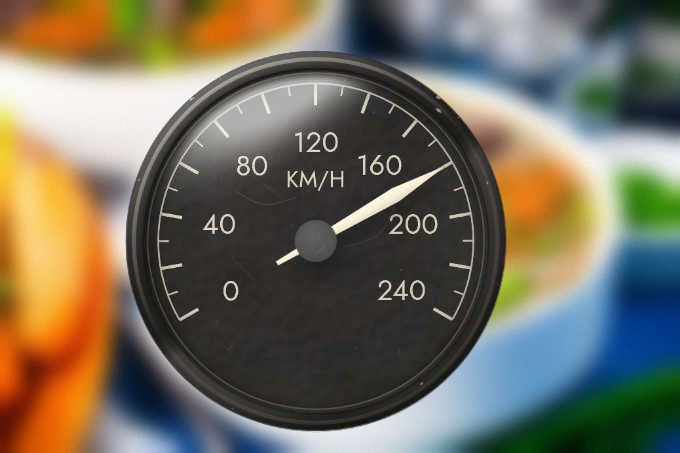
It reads 180,km/h
